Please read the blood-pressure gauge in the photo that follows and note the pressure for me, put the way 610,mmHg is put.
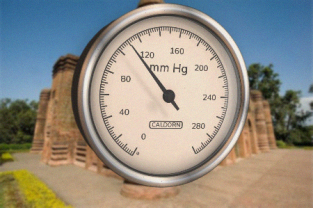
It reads 110,mmHg
